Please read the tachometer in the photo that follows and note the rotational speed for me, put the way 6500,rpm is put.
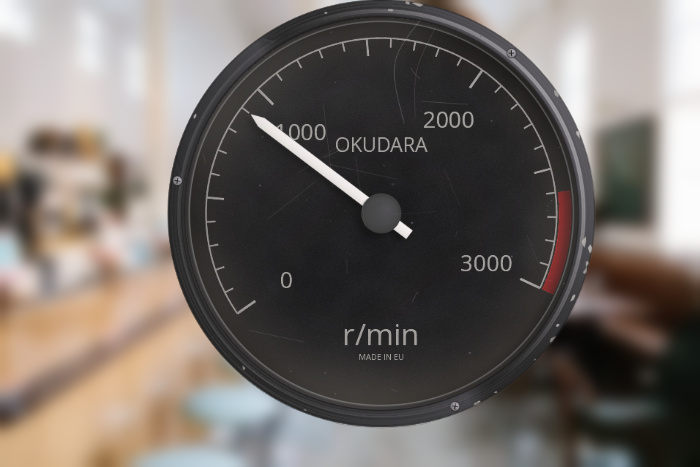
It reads 900,rpm
